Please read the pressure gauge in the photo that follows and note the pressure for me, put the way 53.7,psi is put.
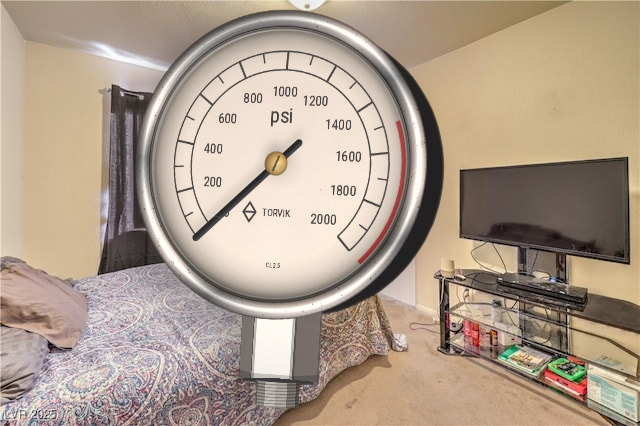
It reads 0,psi
